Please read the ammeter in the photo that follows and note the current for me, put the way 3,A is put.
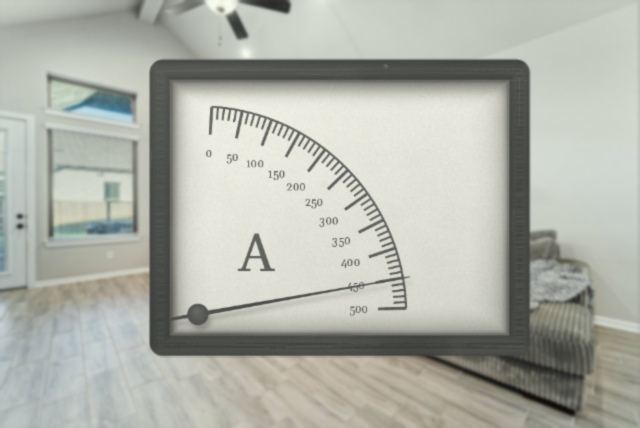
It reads 450,A
